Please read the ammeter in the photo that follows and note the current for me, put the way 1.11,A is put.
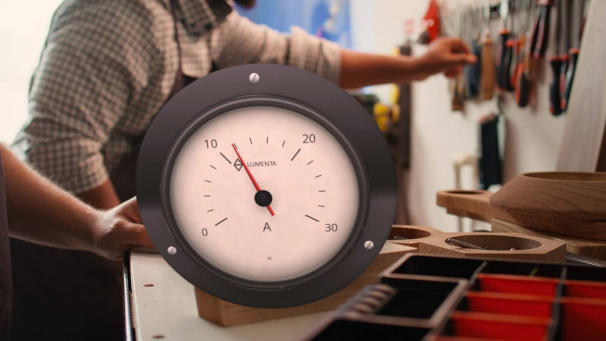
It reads 12,A
